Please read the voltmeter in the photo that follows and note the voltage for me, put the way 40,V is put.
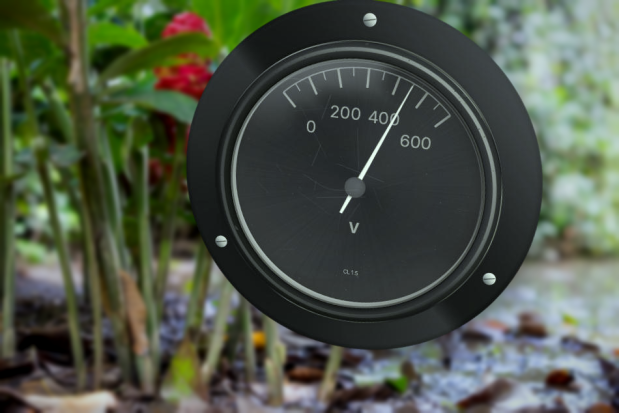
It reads 450,V
